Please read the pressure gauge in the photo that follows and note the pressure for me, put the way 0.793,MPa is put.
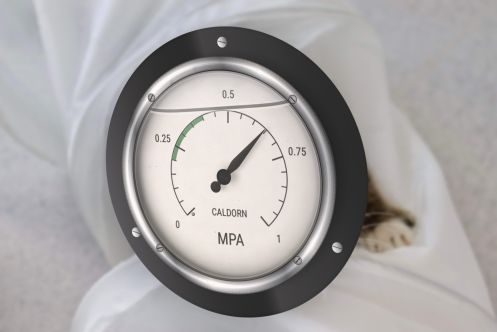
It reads 0.65,MPa
